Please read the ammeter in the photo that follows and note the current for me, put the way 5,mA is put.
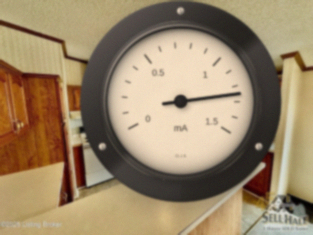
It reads 1.25,mA
